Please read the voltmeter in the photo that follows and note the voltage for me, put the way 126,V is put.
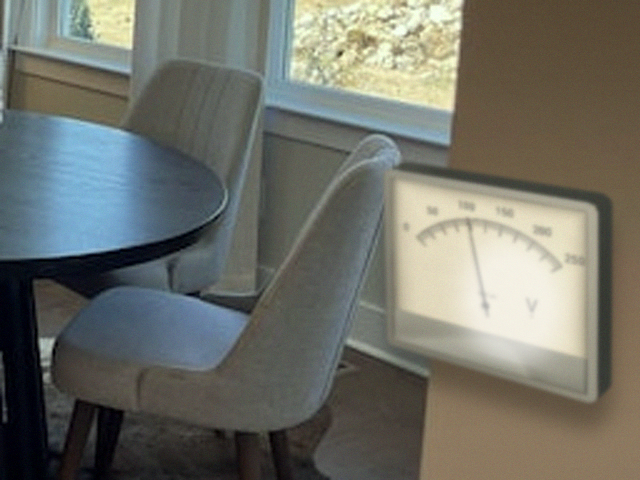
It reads 100,V
